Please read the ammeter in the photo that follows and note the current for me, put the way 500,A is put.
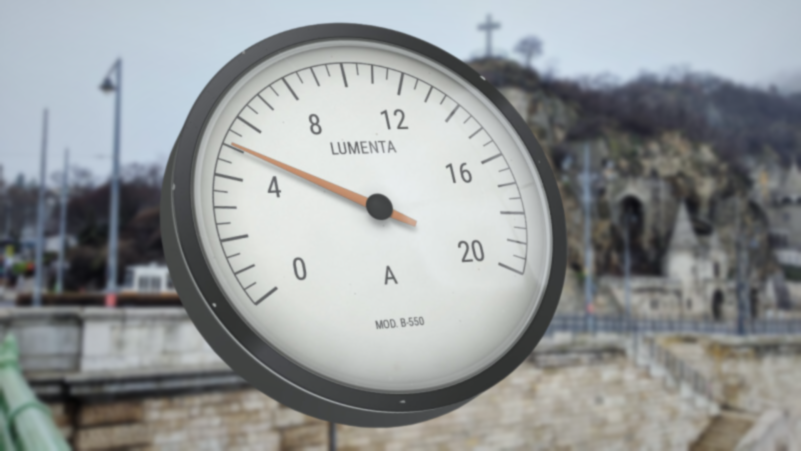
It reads 5,A
